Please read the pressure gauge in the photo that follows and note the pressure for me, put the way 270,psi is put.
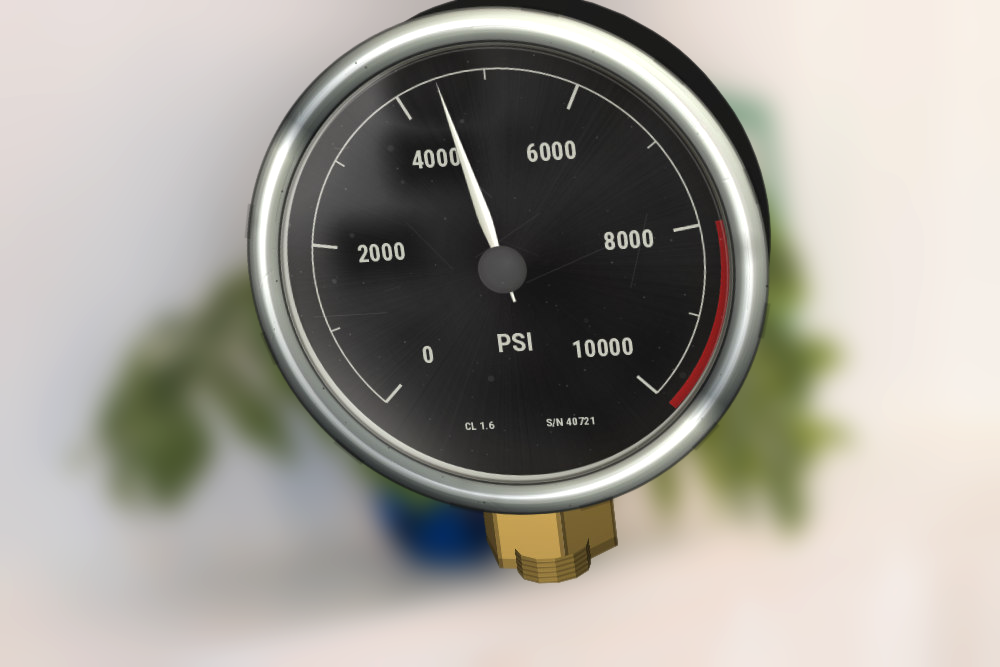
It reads 4500,psi
